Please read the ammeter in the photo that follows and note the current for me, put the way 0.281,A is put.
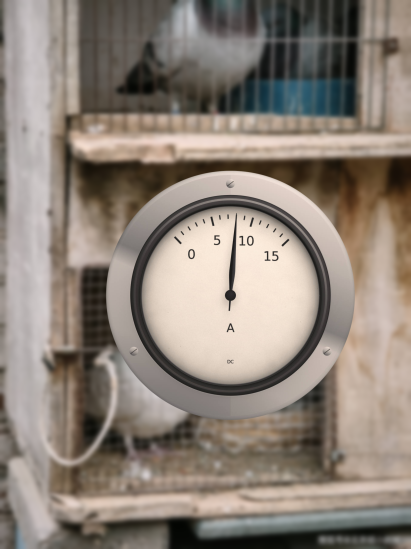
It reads 8,A
